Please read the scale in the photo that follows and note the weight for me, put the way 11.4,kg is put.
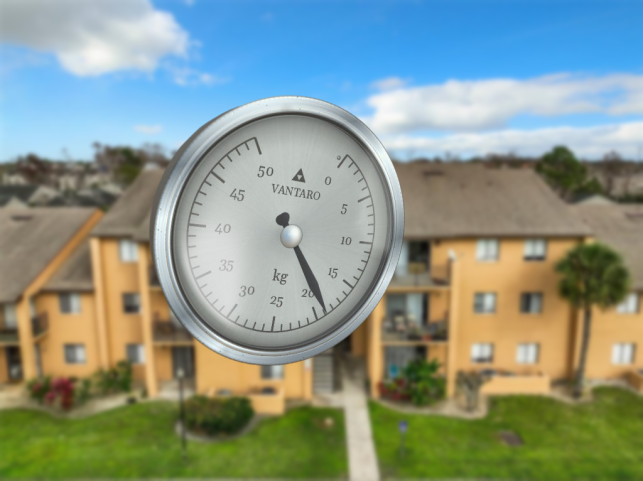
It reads 19,kg
